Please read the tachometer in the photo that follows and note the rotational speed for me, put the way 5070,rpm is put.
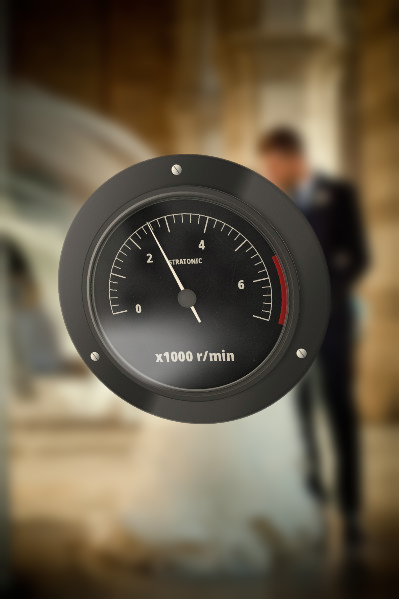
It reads 2600,rpm
